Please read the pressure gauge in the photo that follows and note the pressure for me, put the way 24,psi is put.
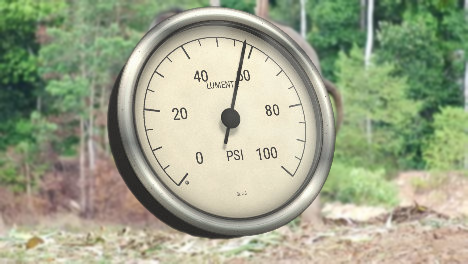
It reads 57.5,psi
